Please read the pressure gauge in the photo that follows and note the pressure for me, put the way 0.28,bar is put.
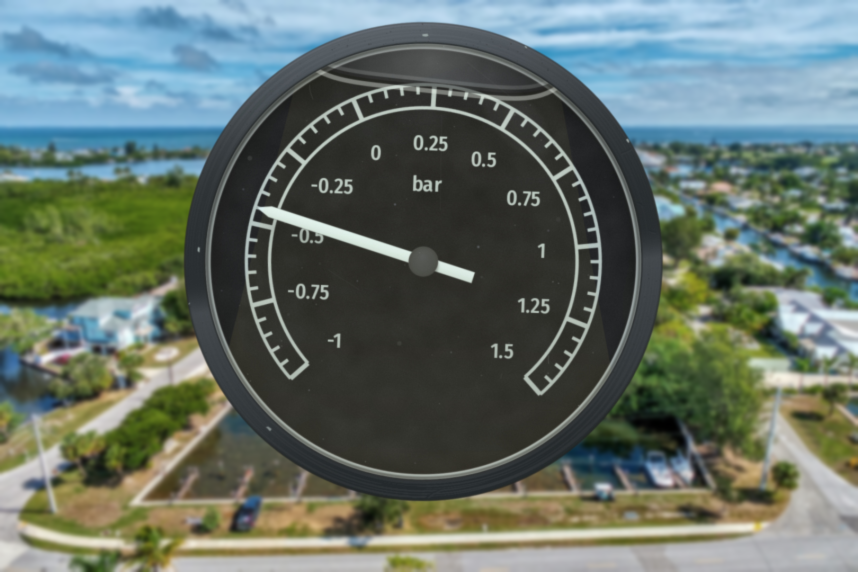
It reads -0.45,bar
